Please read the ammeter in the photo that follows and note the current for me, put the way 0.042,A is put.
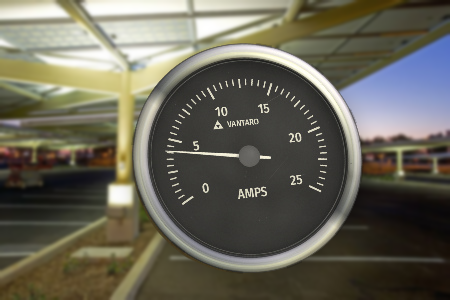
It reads 4,A
